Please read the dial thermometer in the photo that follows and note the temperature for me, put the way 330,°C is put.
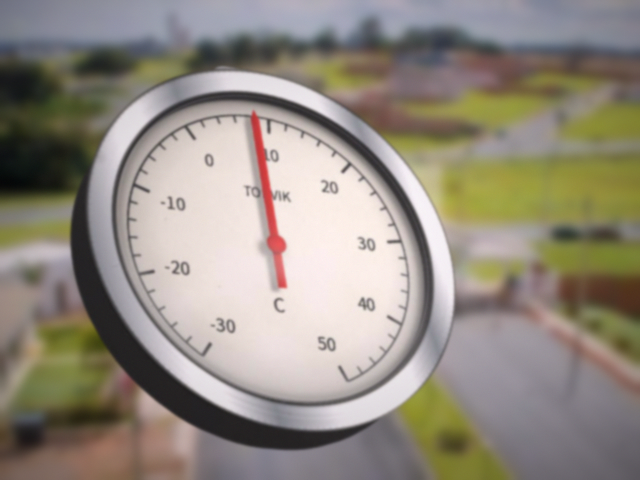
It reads 8,°C
